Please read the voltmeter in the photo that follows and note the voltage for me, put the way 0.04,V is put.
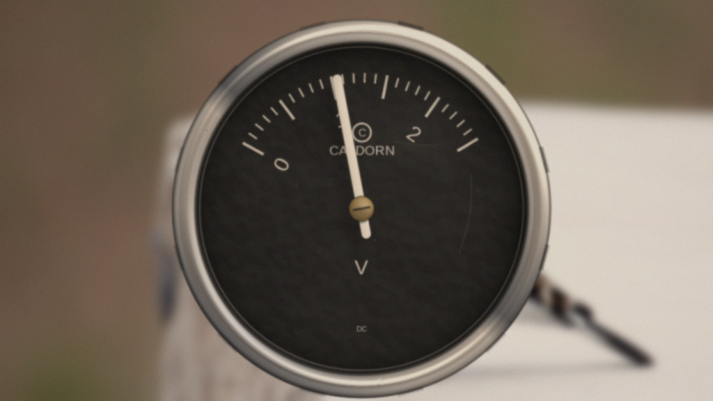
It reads 1.05,V
